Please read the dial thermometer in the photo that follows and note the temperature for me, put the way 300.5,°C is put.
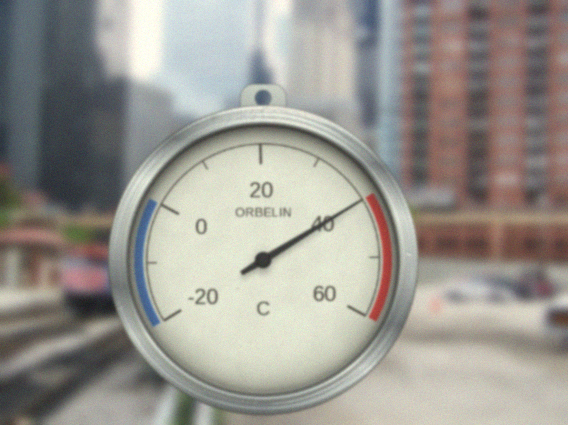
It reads 40,°C
